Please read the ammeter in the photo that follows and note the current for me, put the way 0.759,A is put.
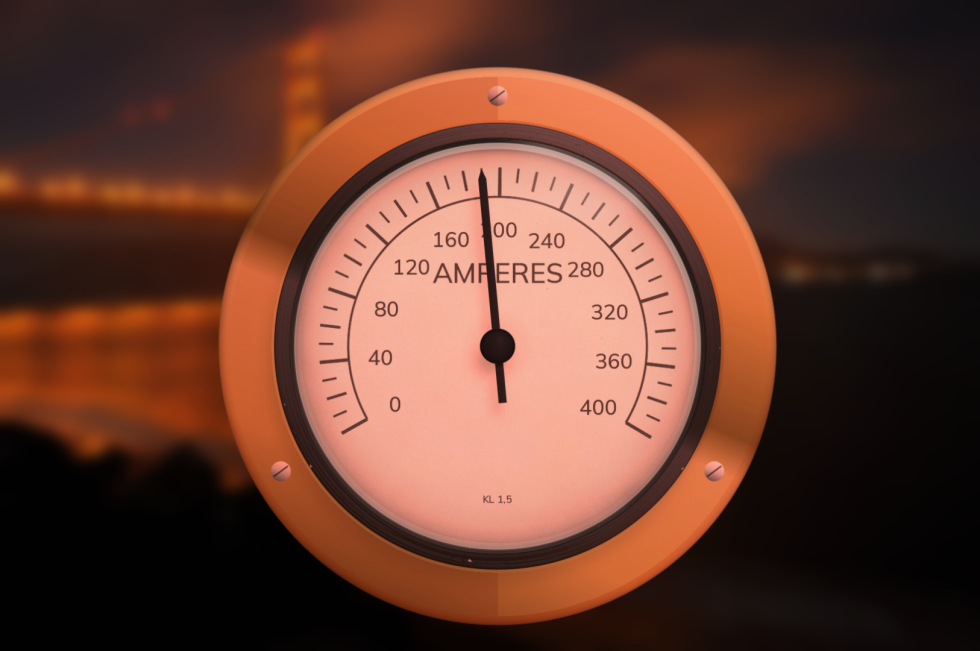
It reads 190,A
